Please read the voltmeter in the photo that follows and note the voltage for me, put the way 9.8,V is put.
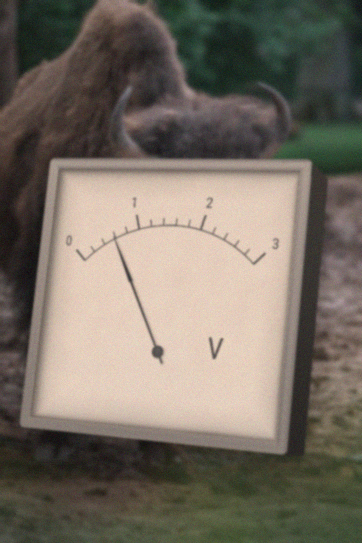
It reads 0.6,V
